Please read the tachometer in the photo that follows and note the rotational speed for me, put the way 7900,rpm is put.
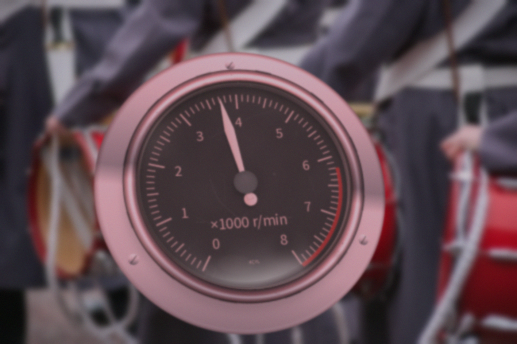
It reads 3700,rpm
